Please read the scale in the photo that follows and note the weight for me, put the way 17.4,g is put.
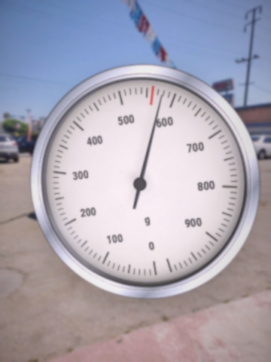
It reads 580,g
